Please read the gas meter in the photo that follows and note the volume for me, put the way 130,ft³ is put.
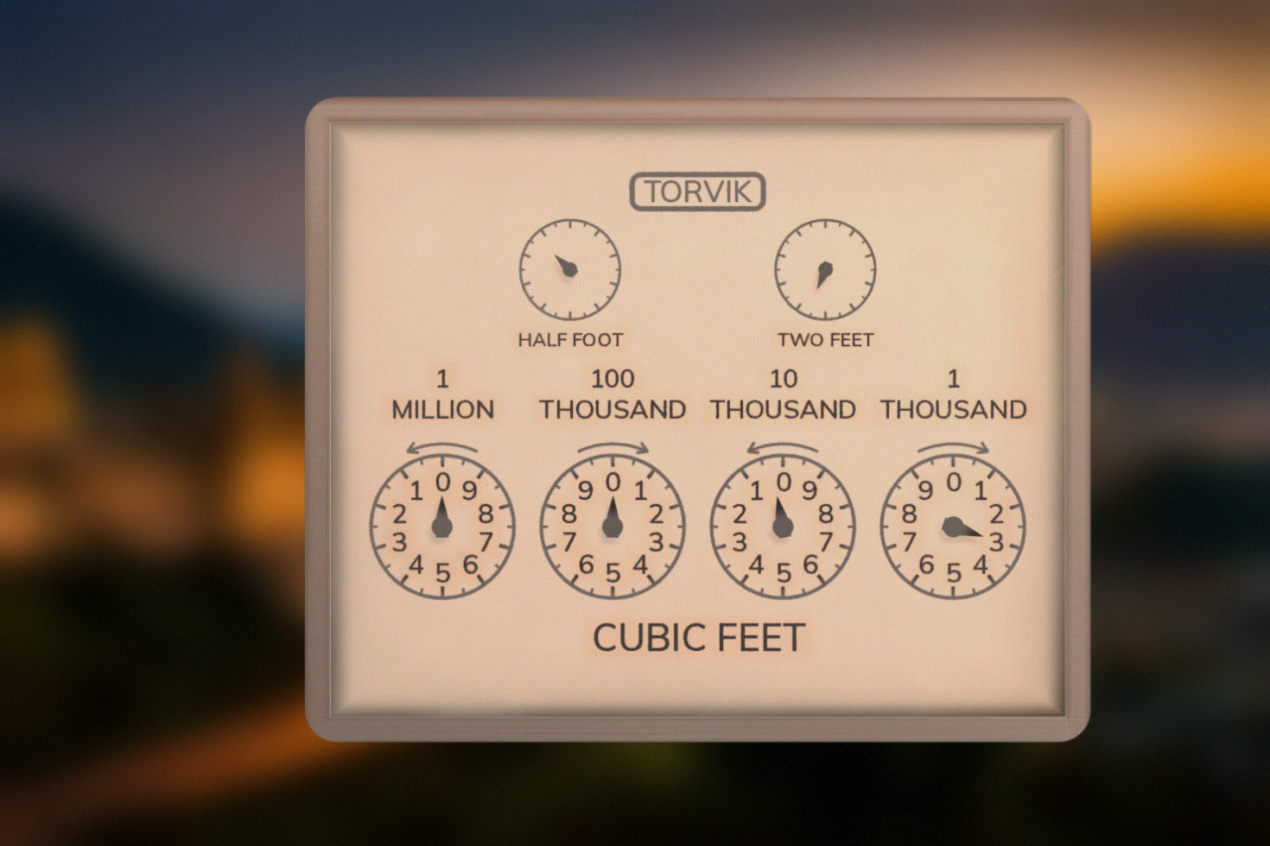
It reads 300,ft³
